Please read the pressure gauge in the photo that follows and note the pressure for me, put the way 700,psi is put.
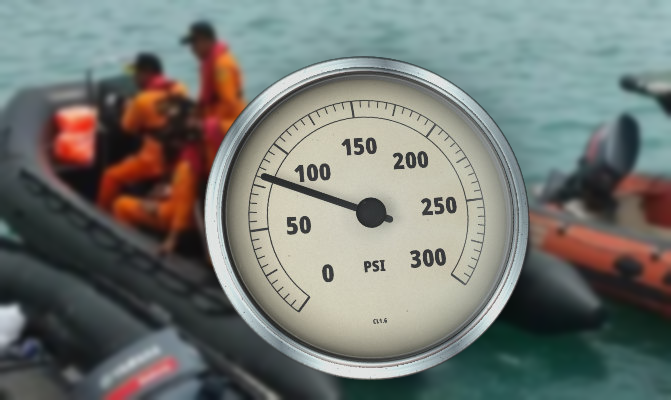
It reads 80,psi
